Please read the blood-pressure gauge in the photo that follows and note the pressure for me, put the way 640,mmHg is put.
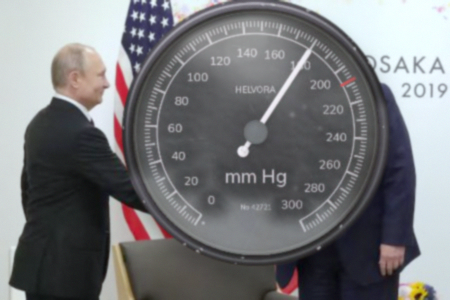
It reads 180,mmHg
